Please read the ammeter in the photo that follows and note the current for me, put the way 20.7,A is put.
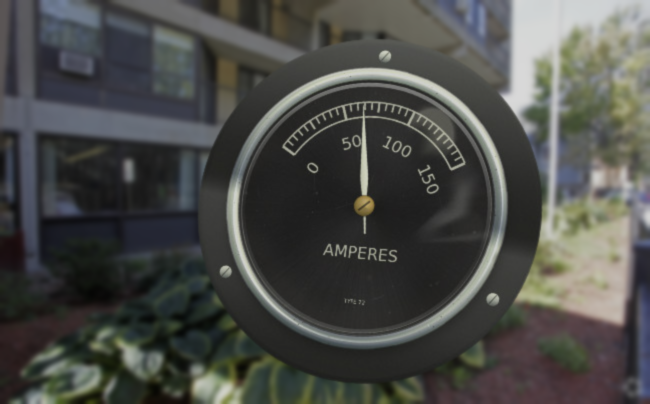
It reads 65,A
